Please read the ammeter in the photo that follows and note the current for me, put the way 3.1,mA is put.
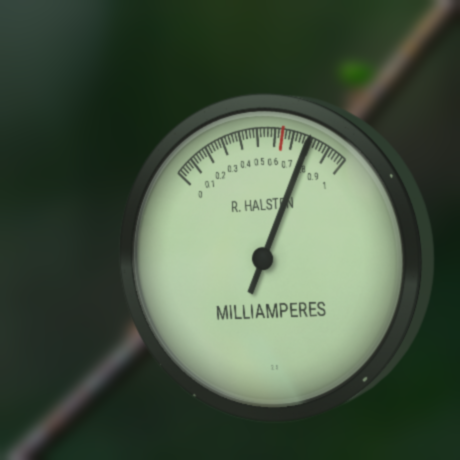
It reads 0.8,mA
